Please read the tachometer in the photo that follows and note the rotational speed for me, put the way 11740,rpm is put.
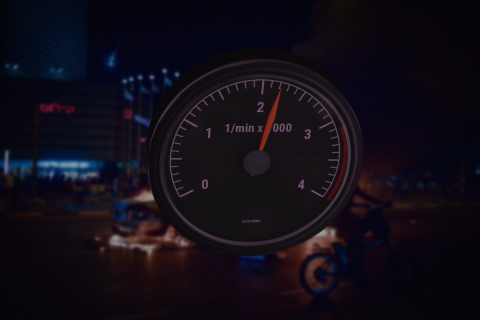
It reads 2200,rpm
